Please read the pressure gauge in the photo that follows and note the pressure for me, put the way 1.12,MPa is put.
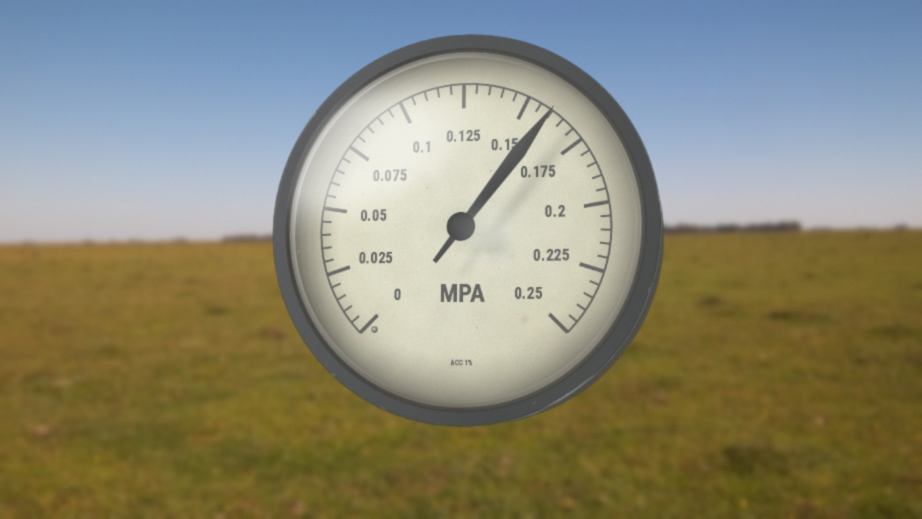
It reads 0.16,MPa
